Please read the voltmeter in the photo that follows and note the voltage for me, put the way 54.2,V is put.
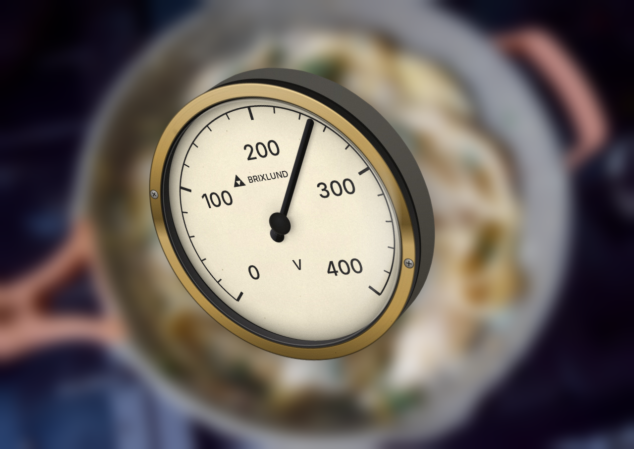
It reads 250,V
